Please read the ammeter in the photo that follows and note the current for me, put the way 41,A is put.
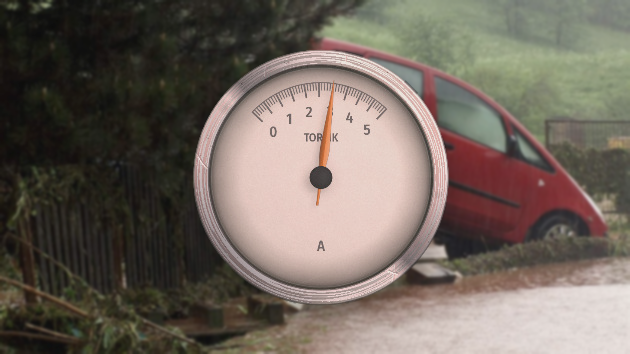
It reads 3,A
